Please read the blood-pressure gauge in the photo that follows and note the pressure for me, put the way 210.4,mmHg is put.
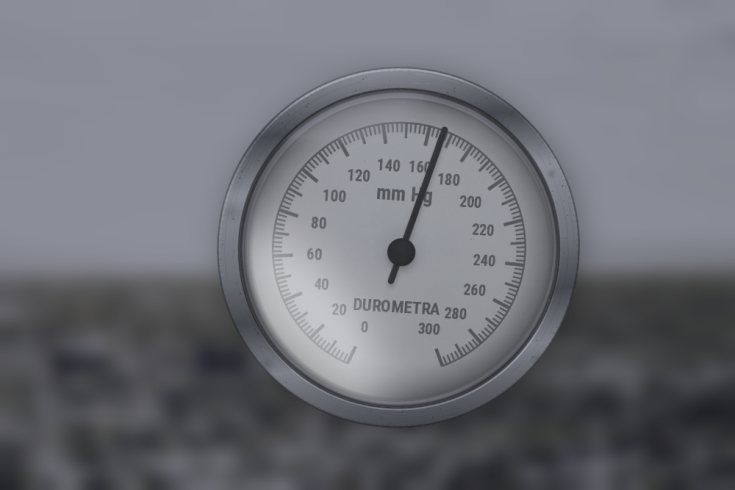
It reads 166,mmHg
